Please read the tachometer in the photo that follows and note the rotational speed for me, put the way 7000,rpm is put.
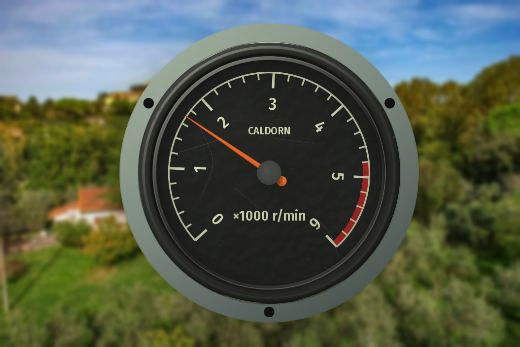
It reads 1700,rpm
